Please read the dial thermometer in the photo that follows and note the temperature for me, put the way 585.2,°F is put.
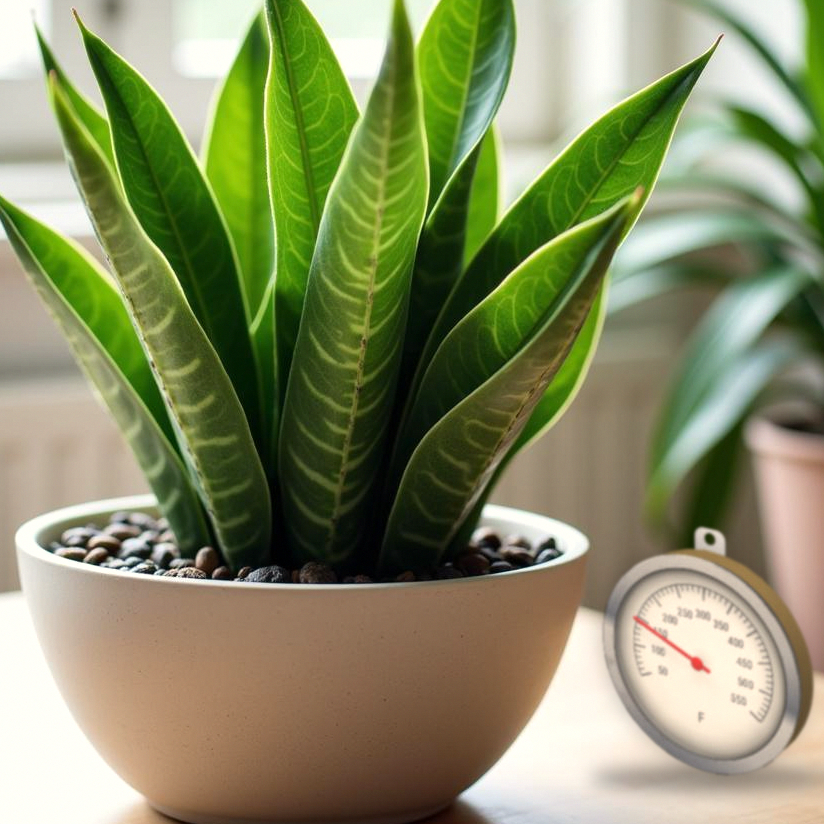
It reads 150,°F
